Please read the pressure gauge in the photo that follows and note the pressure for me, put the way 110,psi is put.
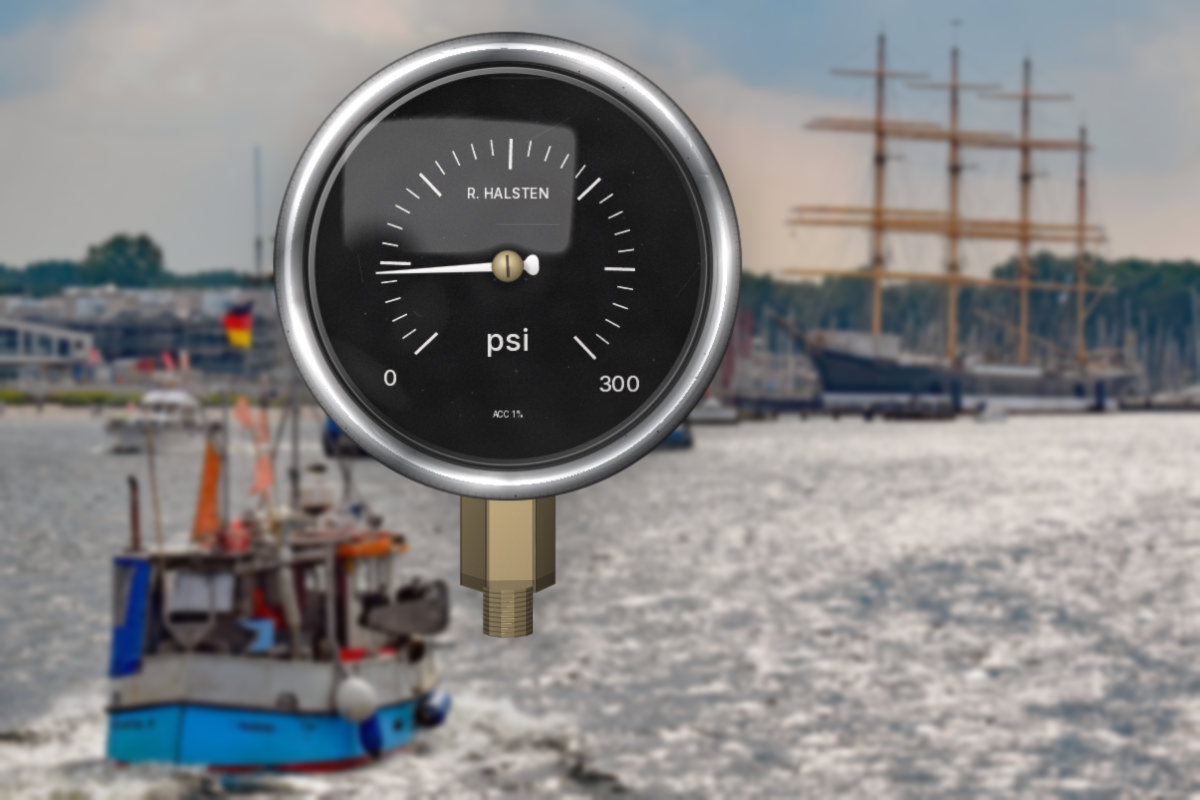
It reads 45,psi
